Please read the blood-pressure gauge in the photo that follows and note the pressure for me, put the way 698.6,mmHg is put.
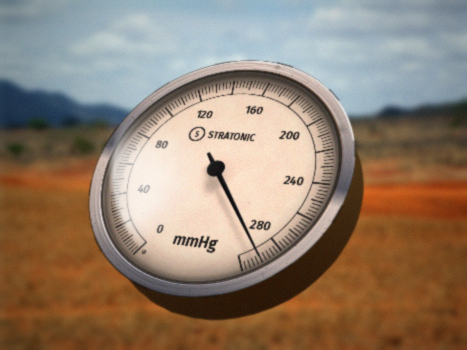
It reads 290,mmHg
